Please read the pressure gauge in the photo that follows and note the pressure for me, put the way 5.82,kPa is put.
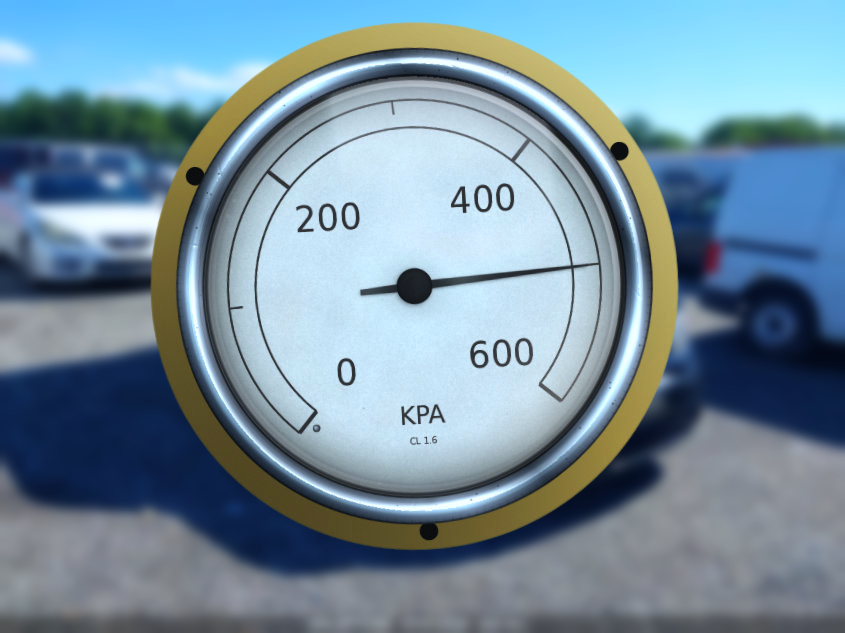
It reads 500,kPa
